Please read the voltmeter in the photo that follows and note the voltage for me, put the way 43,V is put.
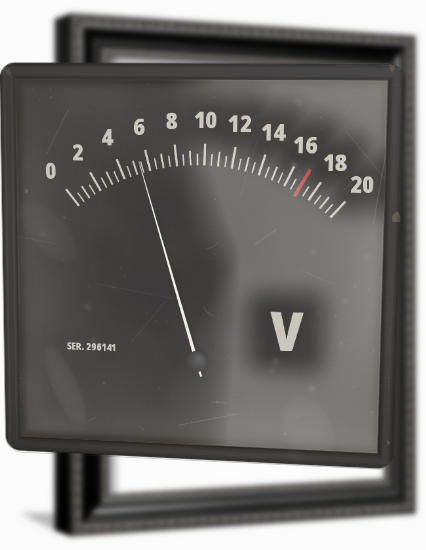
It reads 5.5,V
